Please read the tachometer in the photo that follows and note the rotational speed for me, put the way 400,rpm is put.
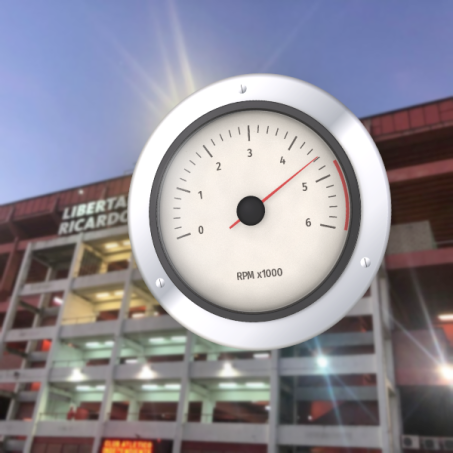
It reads 4600,rpm
